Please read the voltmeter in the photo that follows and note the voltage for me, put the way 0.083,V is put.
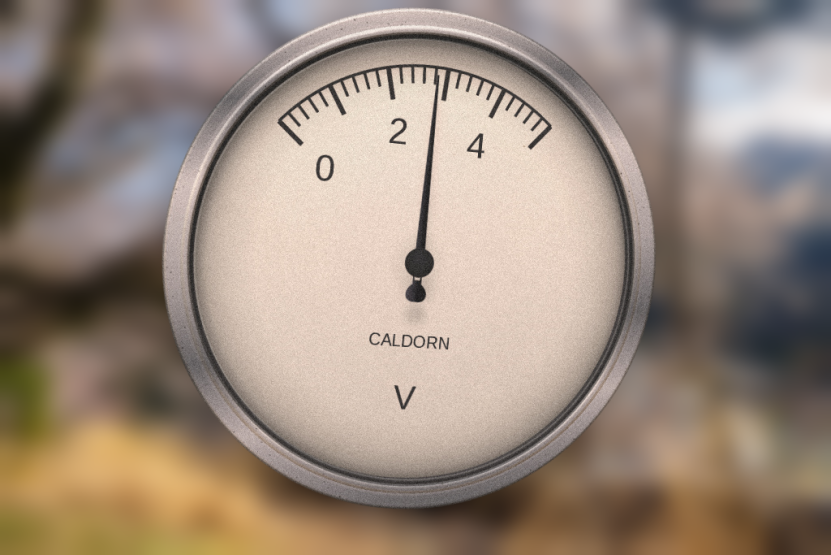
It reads 2.8,V
